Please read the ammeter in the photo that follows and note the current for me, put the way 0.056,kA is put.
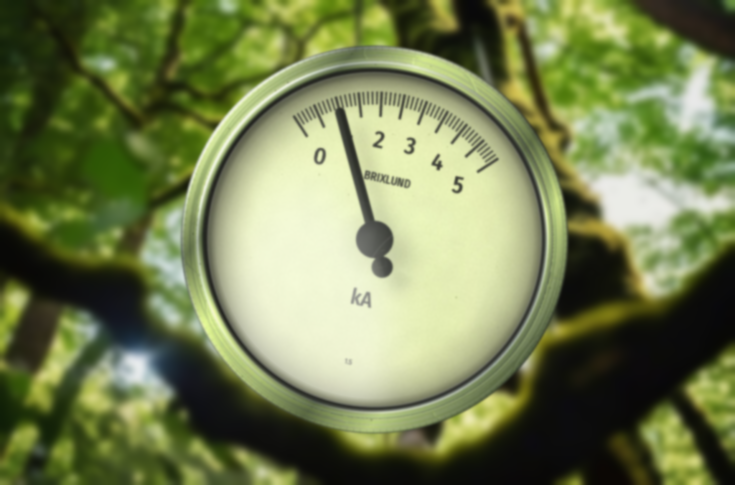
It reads 1,kA
